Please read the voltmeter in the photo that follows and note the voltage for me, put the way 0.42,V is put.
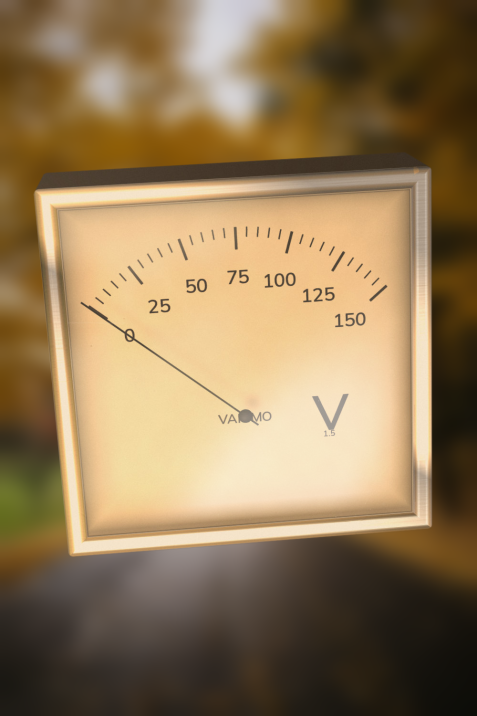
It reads 0,V
